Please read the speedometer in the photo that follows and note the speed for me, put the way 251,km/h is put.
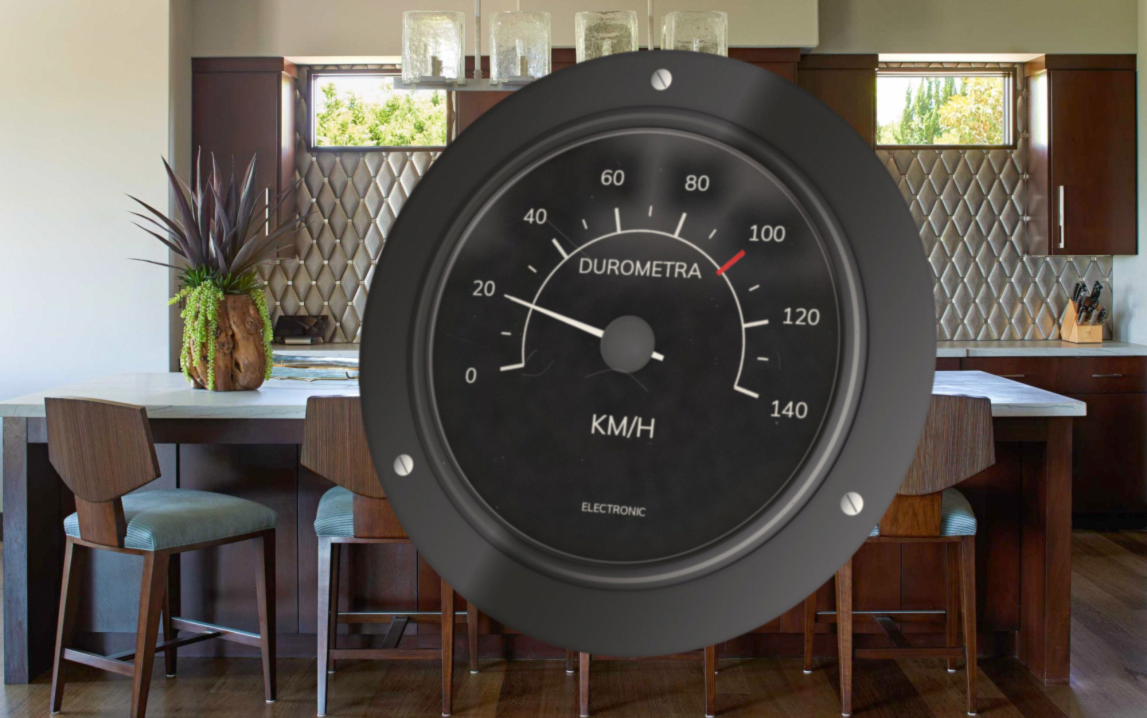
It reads 20,km/h
